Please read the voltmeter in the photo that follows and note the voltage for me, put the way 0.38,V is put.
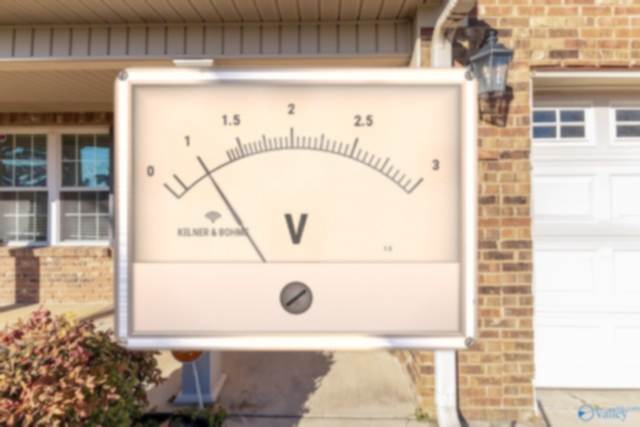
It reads 1,V
